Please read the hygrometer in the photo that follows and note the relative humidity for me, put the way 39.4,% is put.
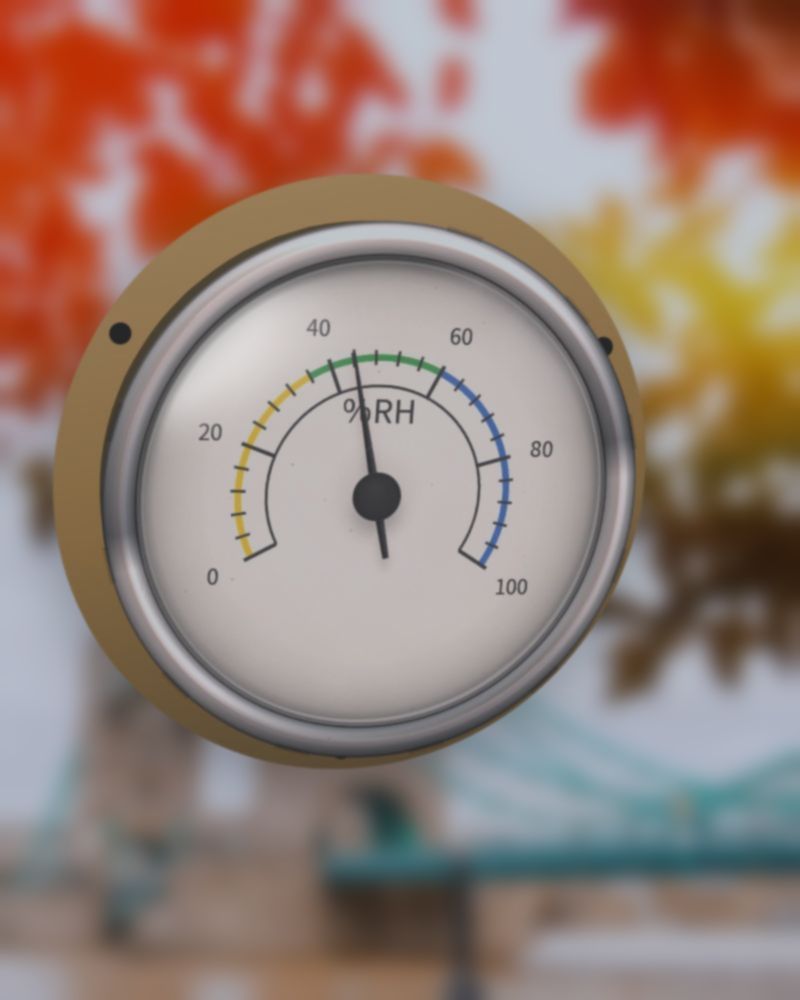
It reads 44,%
